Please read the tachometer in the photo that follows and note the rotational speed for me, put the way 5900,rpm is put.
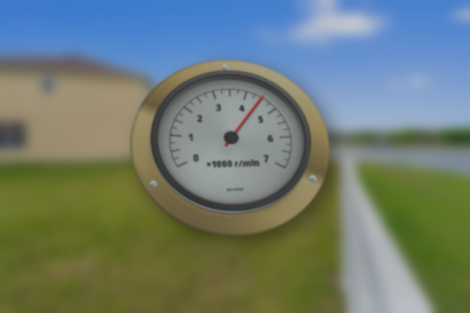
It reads 4500,rpm
